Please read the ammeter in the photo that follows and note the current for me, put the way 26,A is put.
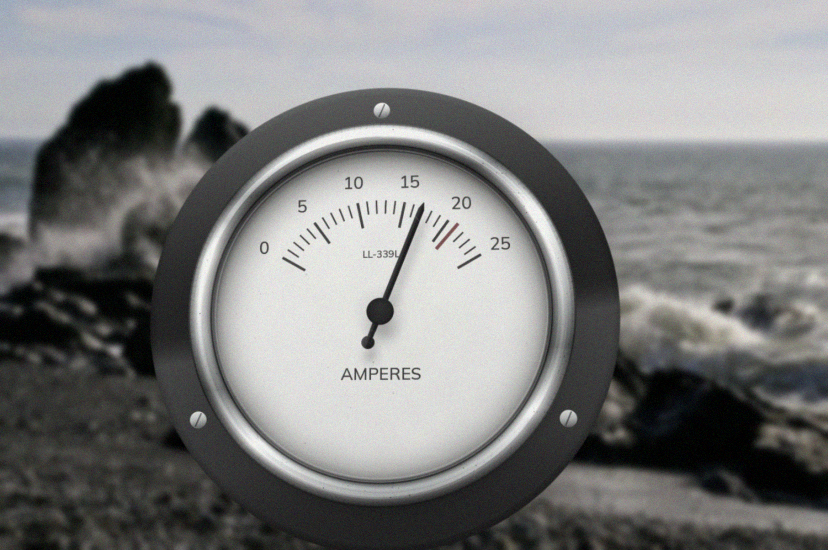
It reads 17,A
